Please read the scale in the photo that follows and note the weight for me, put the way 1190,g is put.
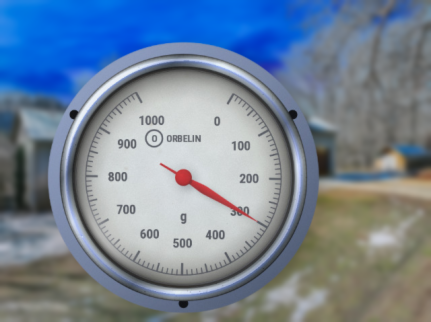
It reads 300,g
